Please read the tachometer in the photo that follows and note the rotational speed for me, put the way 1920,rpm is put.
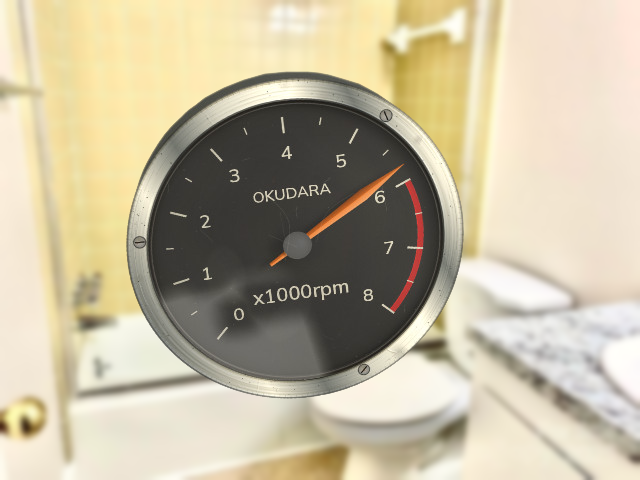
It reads 5750,rpm
